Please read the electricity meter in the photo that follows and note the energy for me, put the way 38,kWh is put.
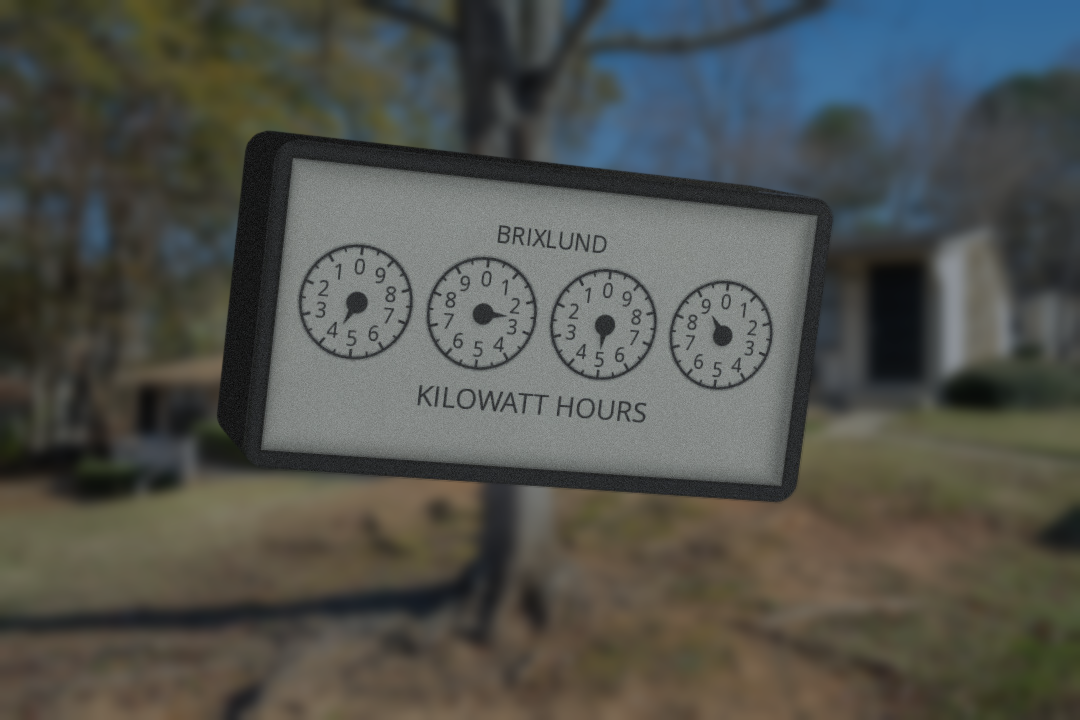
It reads 4249,kWh
